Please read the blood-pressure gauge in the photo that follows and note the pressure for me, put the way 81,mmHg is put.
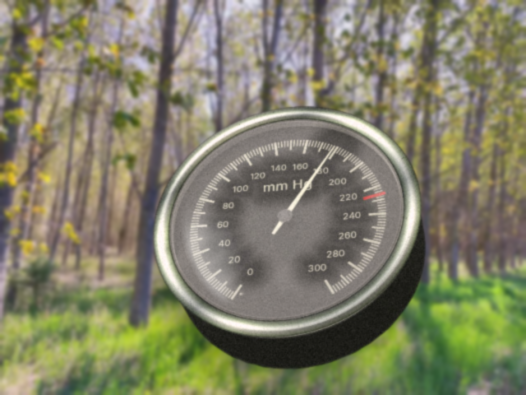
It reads 180,mmHg
